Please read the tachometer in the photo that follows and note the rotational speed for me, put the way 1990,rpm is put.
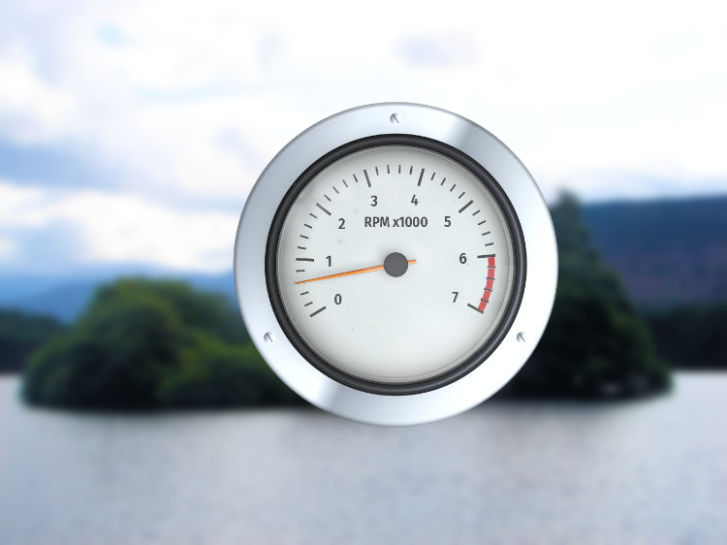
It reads 600,rpm
